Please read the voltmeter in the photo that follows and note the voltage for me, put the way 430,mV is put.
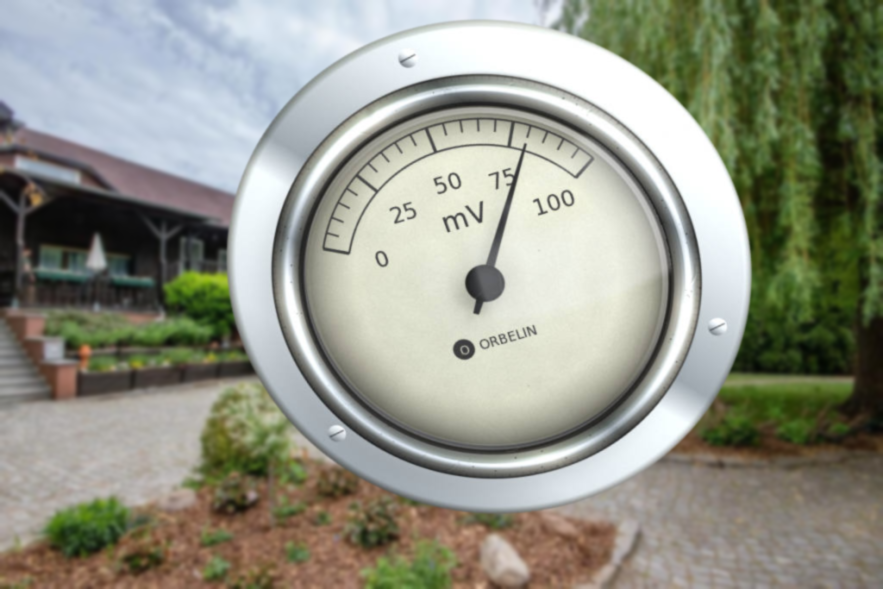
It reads 80,mV
